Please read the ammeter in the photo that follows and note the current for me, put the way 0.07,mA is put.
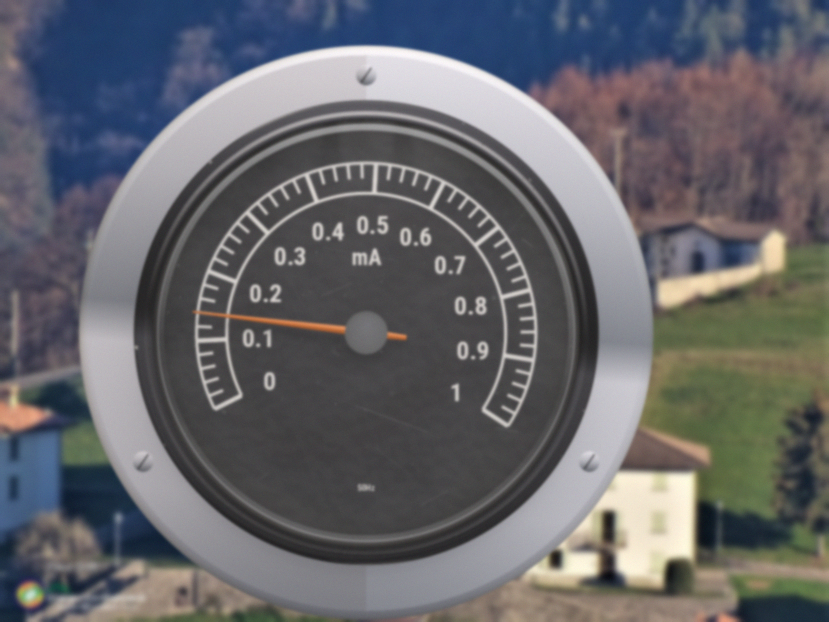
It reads 0.14,mA
